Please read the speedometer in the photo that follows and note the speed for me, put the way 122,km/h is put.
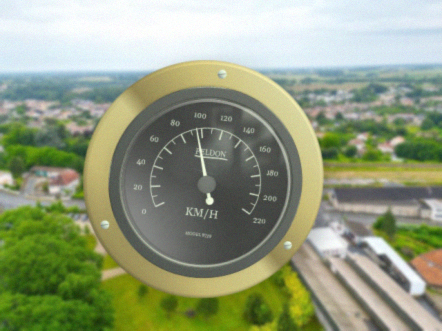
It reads 95,km/h
